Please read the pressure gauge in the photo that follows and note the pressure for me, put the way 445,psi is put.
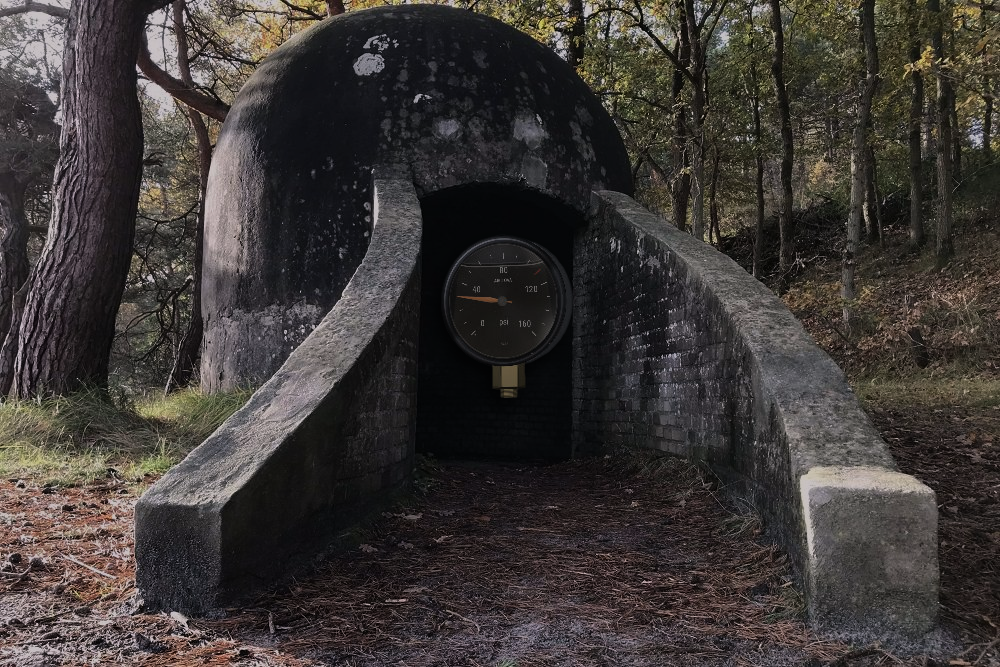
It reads 30,psi
